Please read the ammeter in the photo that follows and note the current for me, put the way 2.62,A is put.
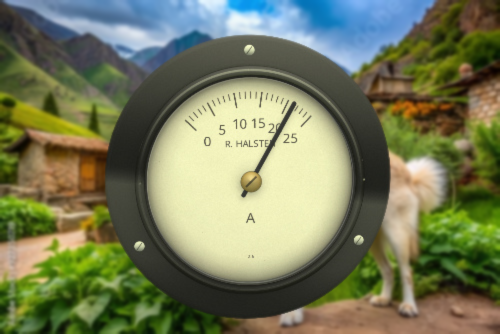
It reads 21,A
